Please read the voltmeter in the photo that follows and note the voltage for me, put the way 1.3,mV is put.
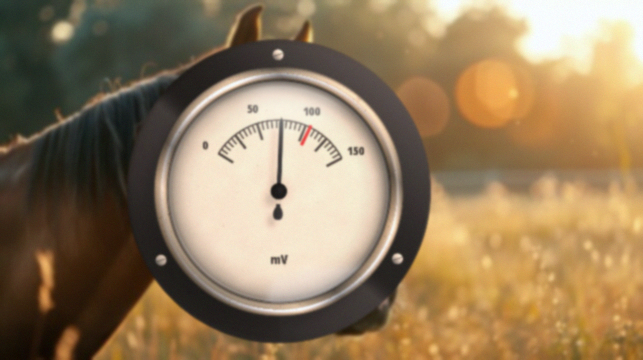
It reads 75,mV
